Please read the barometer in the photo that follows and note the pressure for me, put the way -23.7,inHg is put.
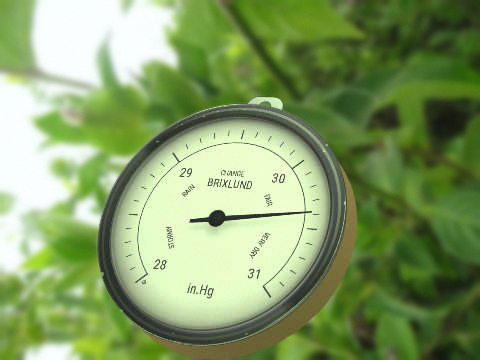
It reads 30.4,inHg
